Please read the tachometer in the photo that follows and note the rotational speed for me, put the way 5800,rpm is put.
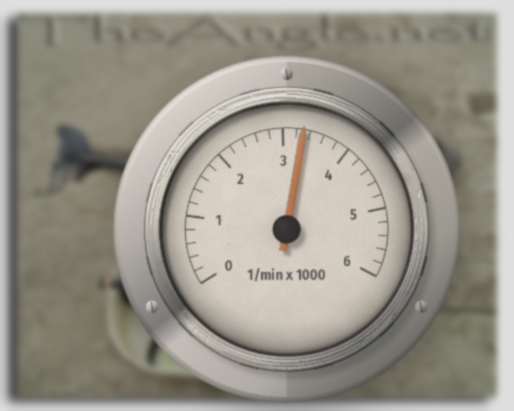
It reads 3300,rpm
